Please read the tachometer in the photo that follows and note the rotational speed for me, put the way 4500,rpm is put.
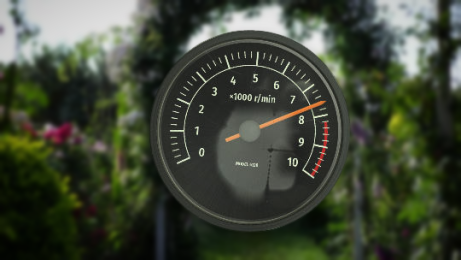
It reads 7600,rpm
